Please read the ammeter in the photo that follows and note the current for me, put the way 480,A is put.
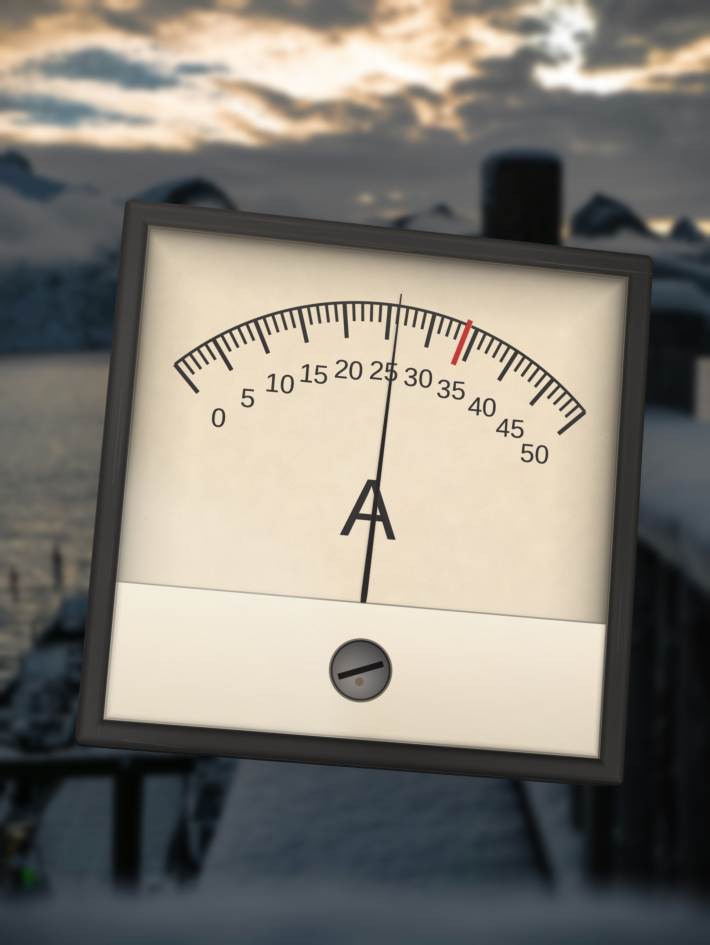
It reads 26,A
